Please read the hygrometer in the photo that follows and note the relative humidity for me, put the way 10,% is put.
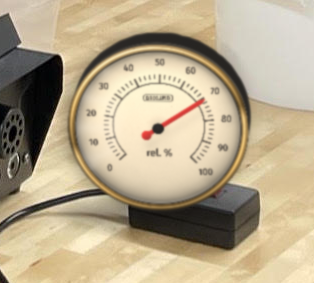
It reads 70,%
